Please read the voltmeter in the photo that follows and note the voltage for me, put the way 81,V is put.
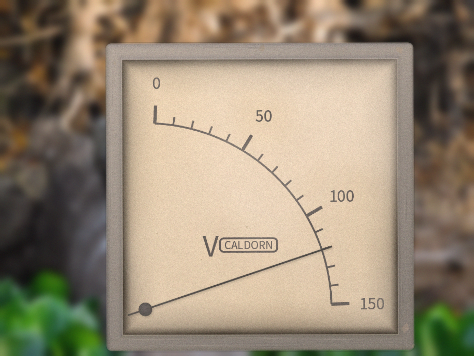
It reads 120,V
